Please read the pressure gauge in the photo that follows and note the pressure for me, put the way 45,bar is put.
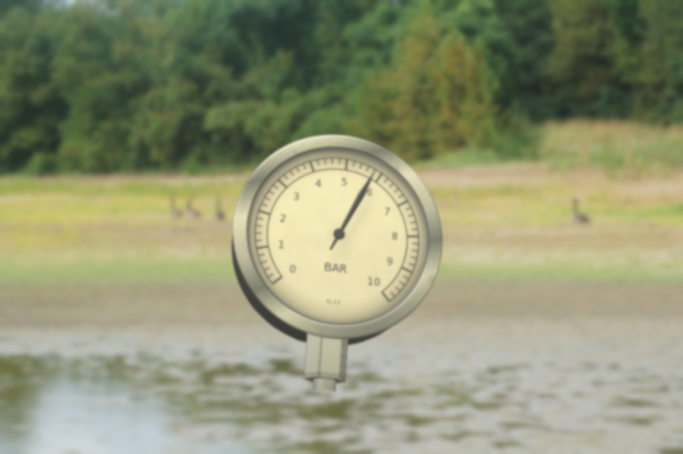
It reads 5.8,bar
